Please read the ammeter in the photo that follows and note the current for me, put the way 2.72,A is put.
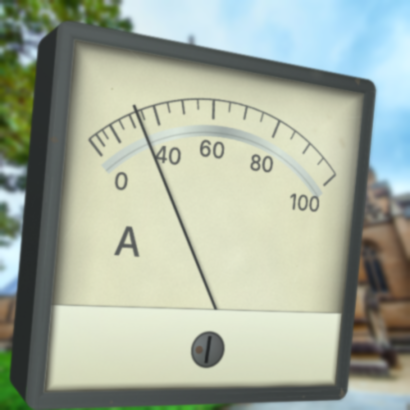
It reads 32.5,A
